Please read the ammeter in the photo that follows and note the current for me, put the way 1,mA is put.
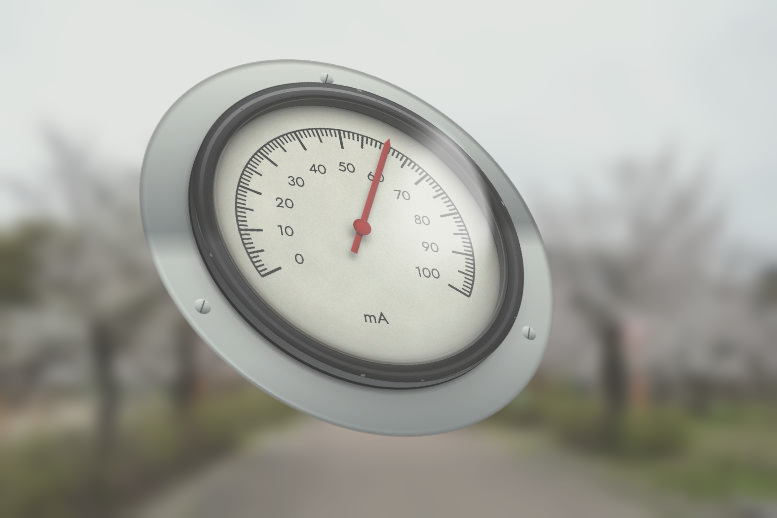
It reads 60,mA
